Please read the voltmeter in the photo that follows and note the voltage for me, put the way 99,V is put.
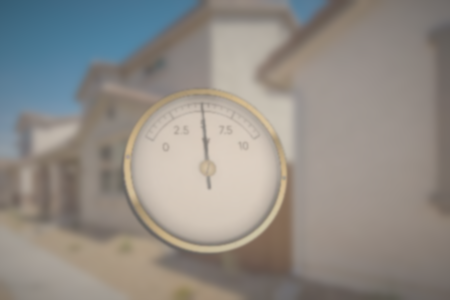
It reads 5,V
